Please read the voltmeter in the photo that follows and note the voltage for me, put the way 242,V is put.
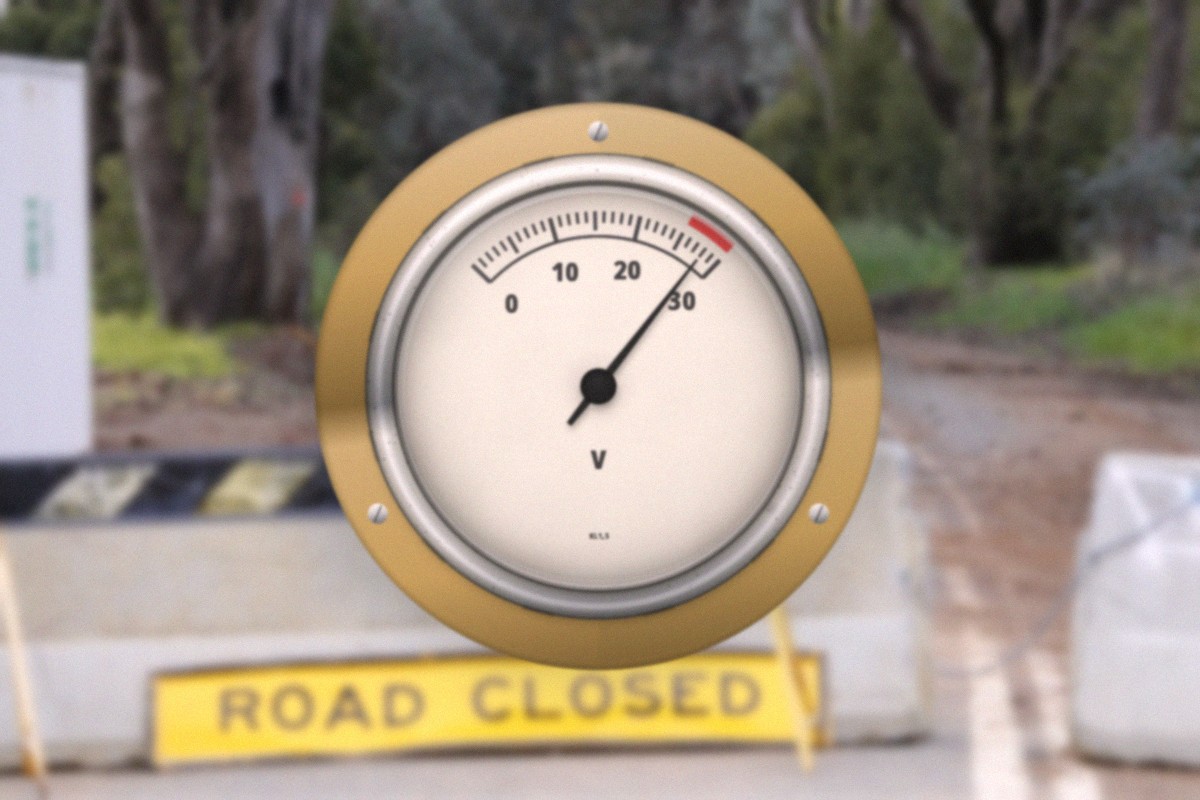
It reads 28,V
